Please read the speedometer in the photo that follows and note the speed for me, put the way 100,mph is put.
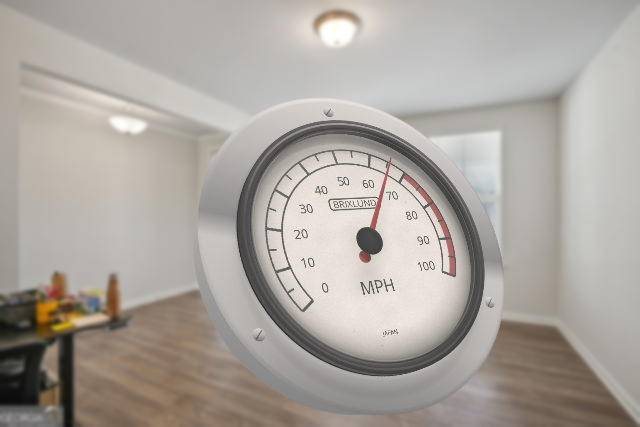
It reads 65,mph
